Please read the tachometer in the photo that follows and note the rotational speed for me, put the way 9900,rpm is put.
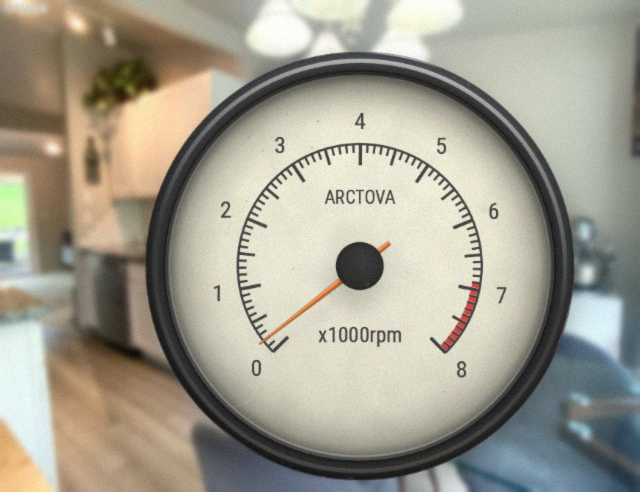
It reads 200,rpm
